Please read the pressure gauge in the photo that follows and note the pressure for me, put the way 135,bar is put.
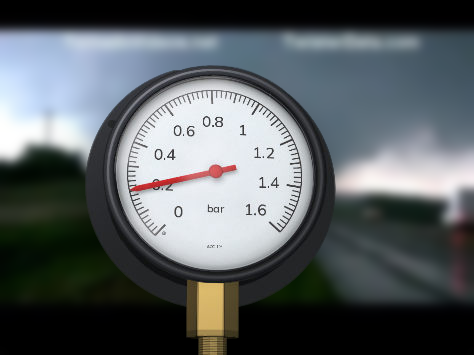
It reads 0.2,bar
